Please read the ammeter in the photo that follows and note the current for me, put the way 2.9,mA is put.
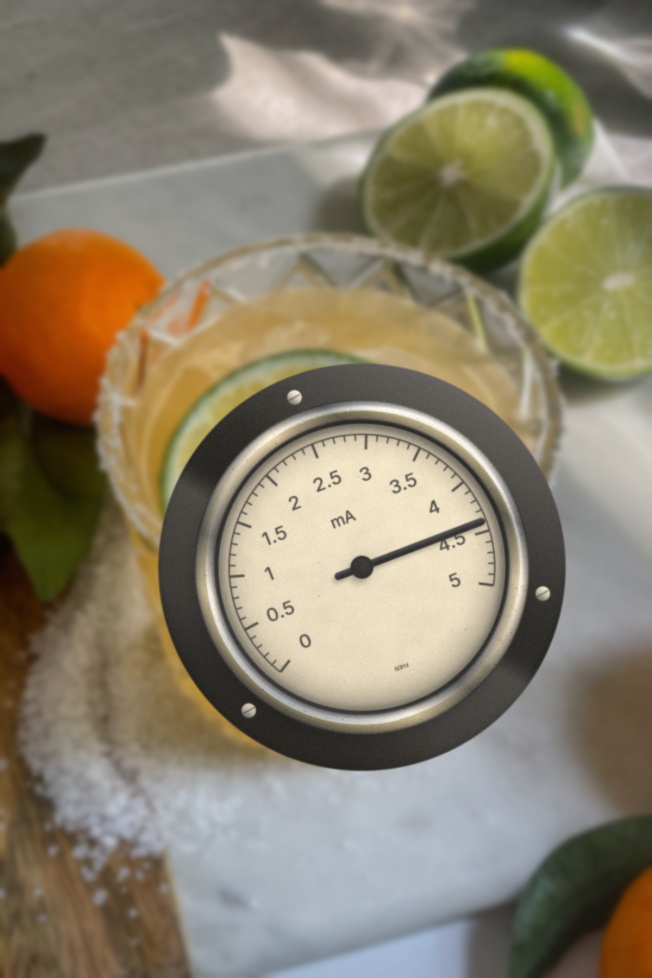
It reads 4.4,mA
